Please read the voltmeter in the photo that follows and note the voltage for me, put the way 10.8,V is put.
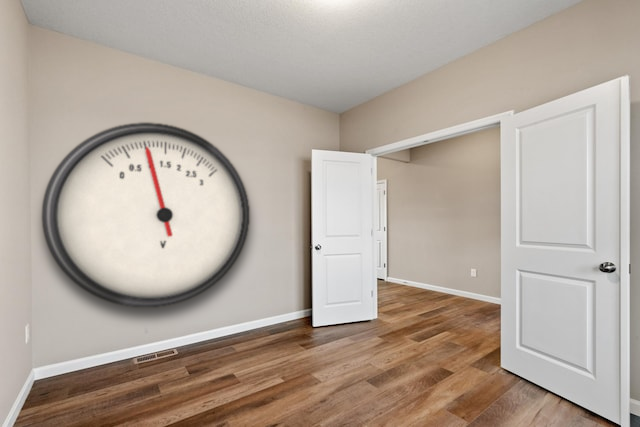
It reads 1,V
